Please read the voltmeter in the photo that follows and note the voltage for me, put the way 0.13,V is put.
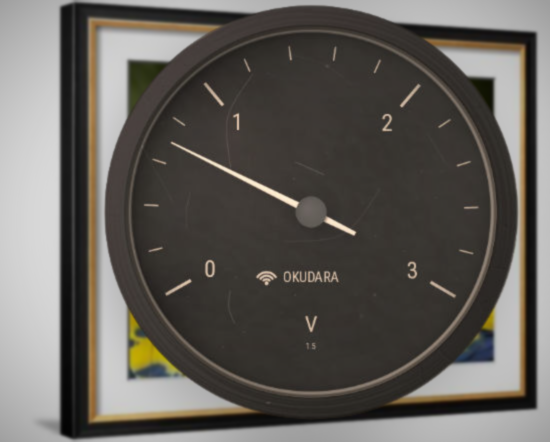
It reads 0.7,V
